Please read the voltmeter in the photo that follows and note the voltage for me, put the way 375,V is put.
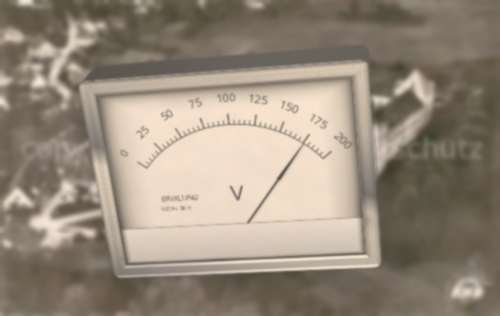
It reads 175,V
